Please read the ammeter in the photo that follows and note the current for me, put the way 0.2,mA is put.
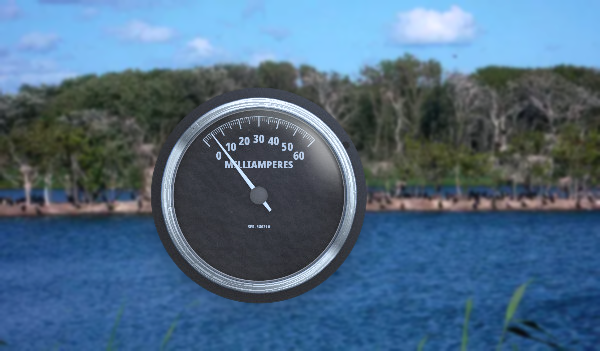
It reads 5,mA
